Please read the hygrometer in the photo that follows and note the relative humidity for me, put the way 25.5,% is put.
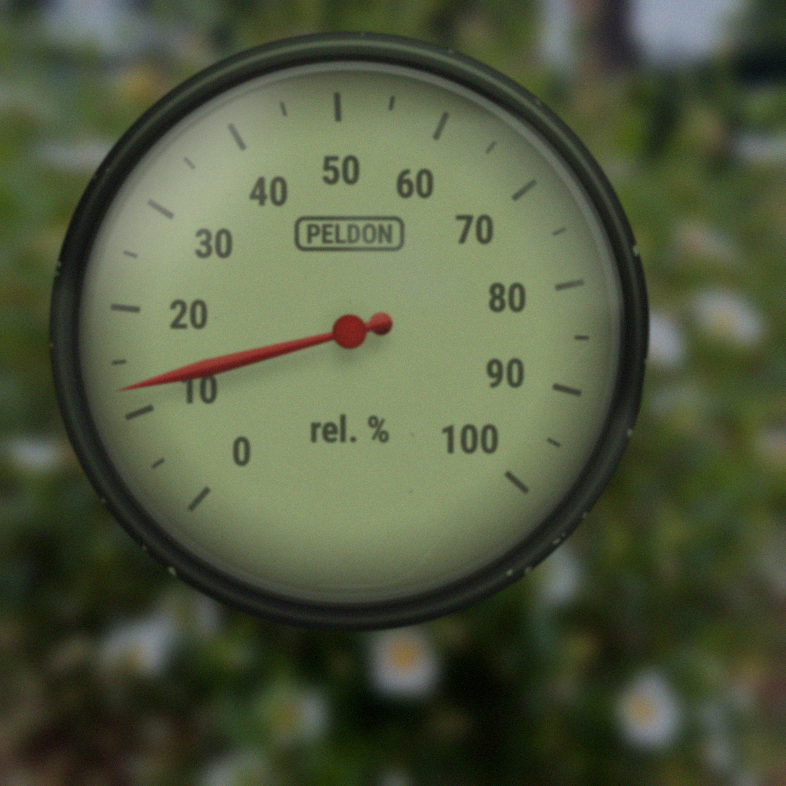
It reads 12.5,%
